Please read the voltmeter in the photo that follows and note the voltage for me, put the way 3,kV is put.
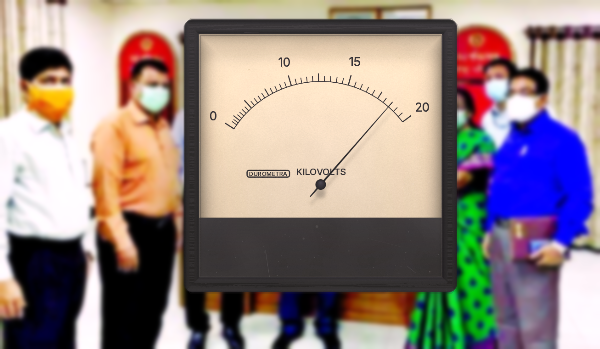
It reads 18.5,kV
